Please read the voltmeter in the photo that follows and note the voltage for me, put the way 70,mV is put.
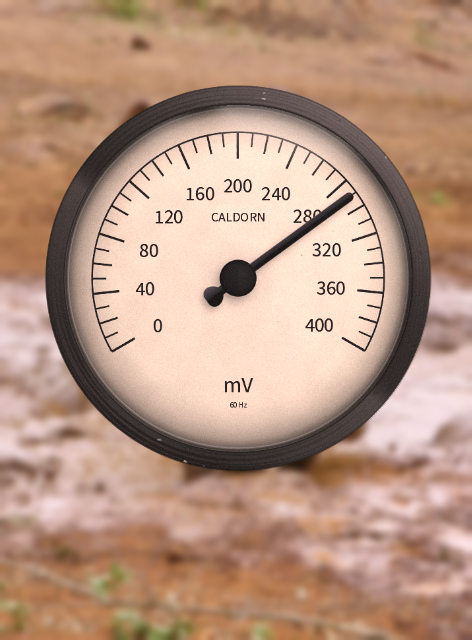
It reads 290,mV
